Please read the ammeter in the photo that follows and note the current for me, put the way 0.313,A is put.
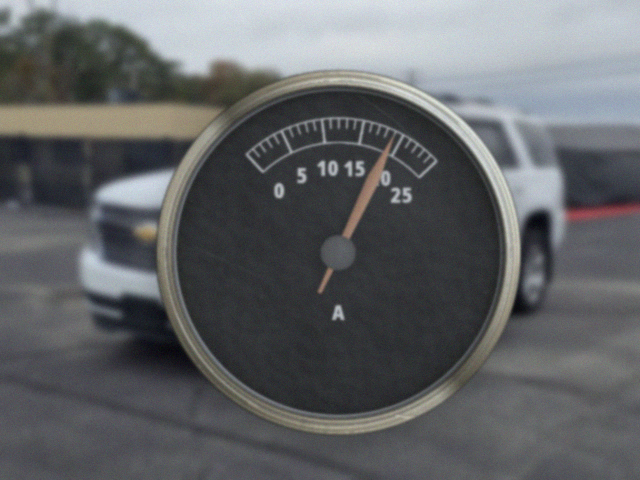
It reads 19,A
